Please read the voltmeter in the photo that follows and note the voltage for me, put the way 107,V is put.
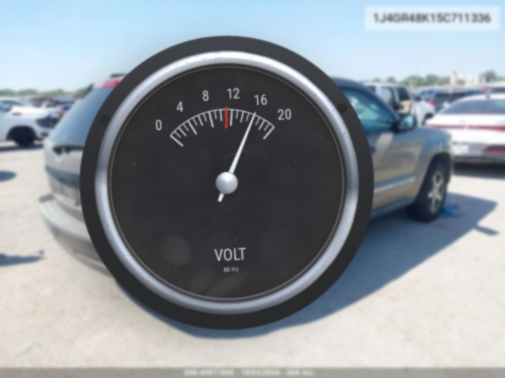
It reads 16,V
